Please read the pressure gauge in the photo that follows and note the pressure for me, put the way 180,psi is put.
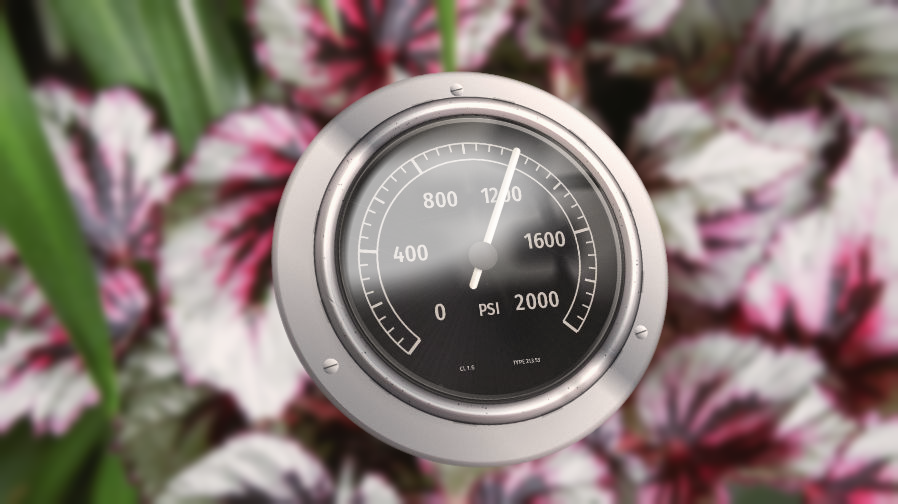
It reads 1200,psi
